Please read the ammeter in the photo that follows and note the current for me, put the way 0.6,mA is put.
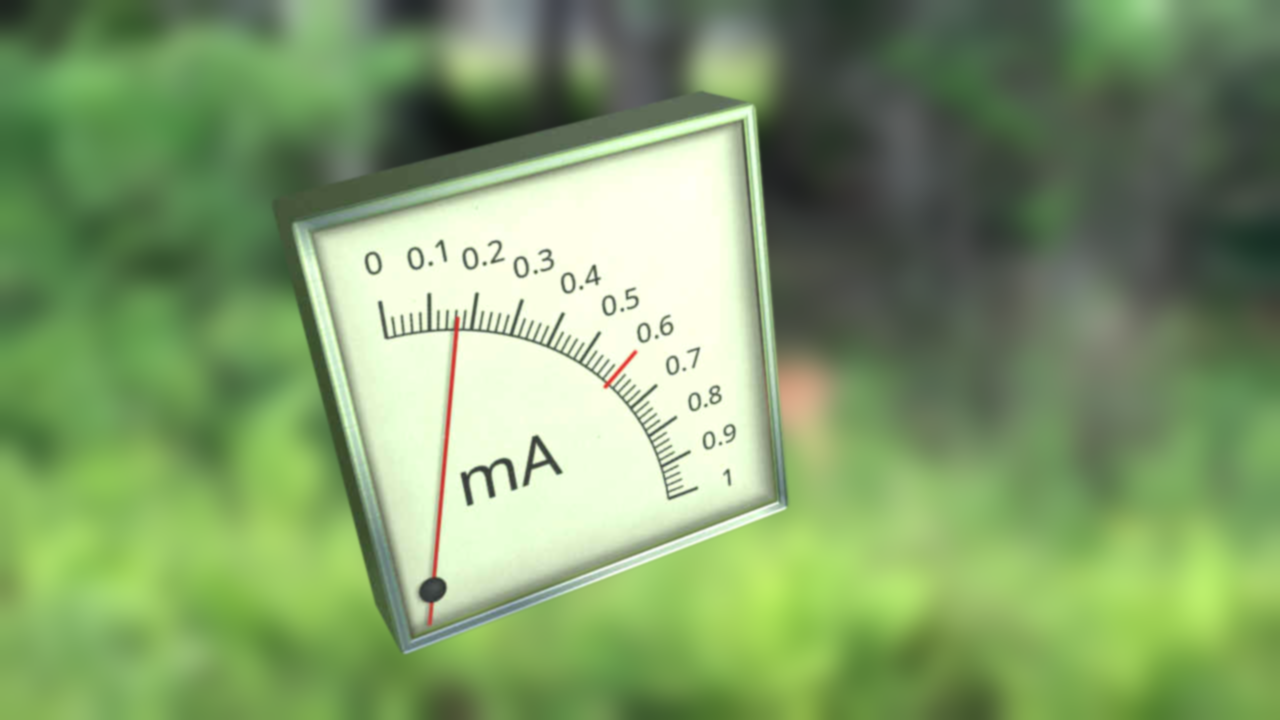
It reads 0.16,mA
